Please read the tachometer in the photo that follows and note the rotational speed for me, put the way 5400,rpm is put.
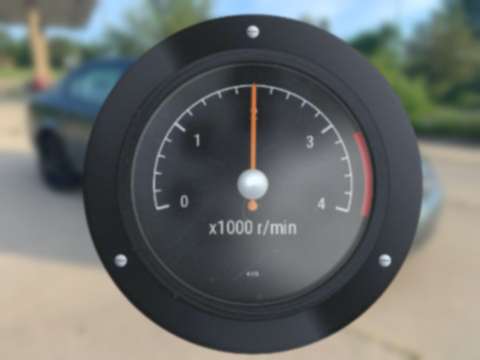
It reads 2000,rpm
